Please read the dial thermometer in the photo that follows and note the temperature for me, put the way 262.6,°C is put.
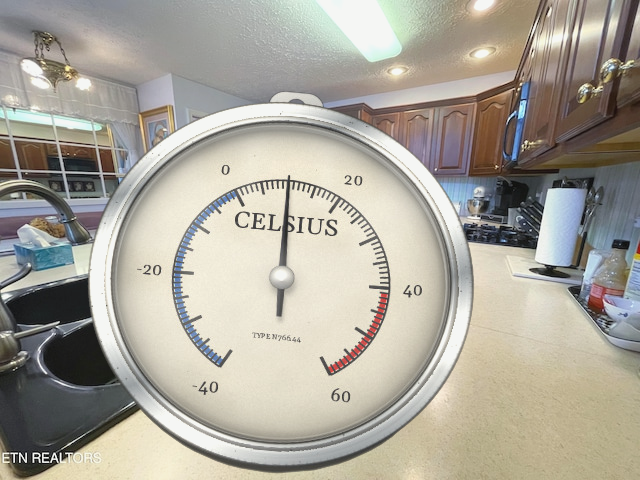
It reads 10,°C
